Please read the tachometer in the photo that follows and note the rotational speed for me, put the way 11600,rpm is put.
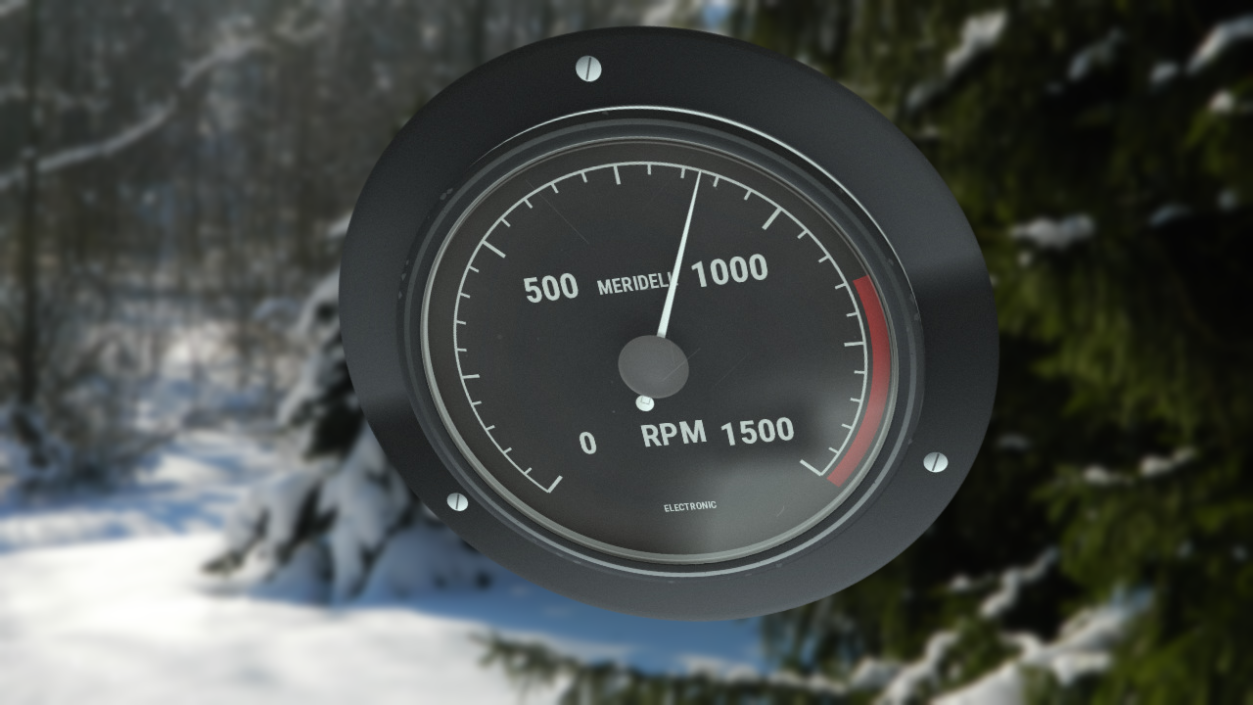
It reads 875,rpm
